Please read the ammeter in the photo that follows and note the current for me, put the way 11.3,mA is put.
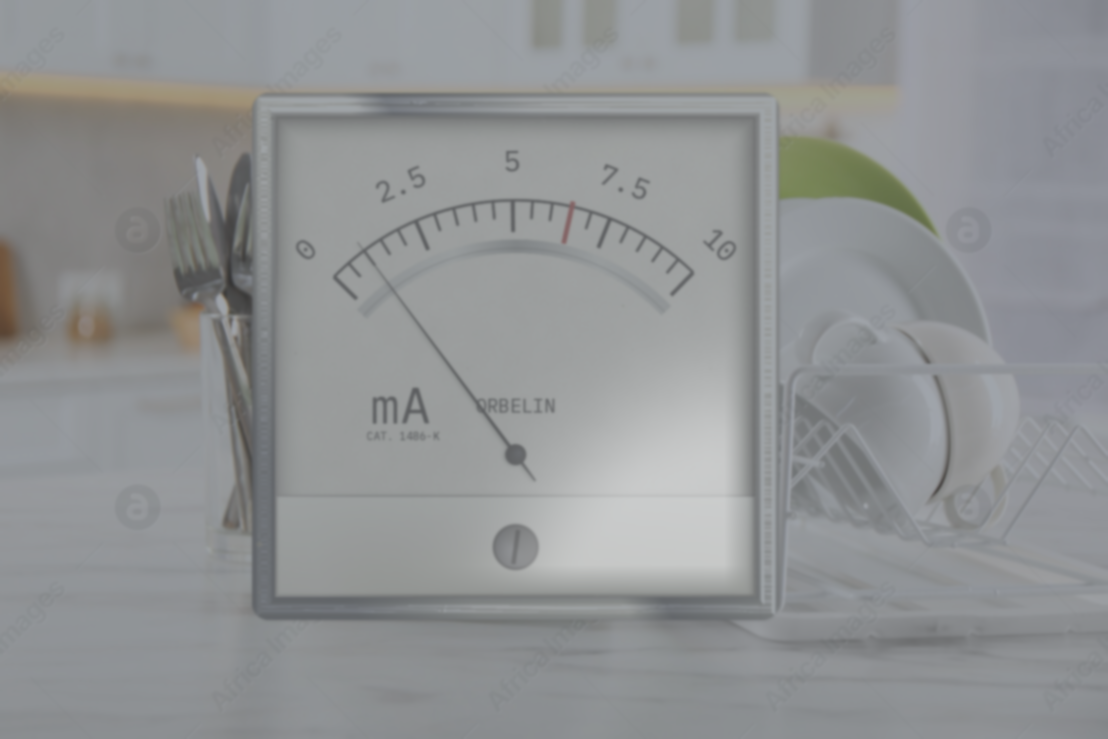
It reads 1,mA
